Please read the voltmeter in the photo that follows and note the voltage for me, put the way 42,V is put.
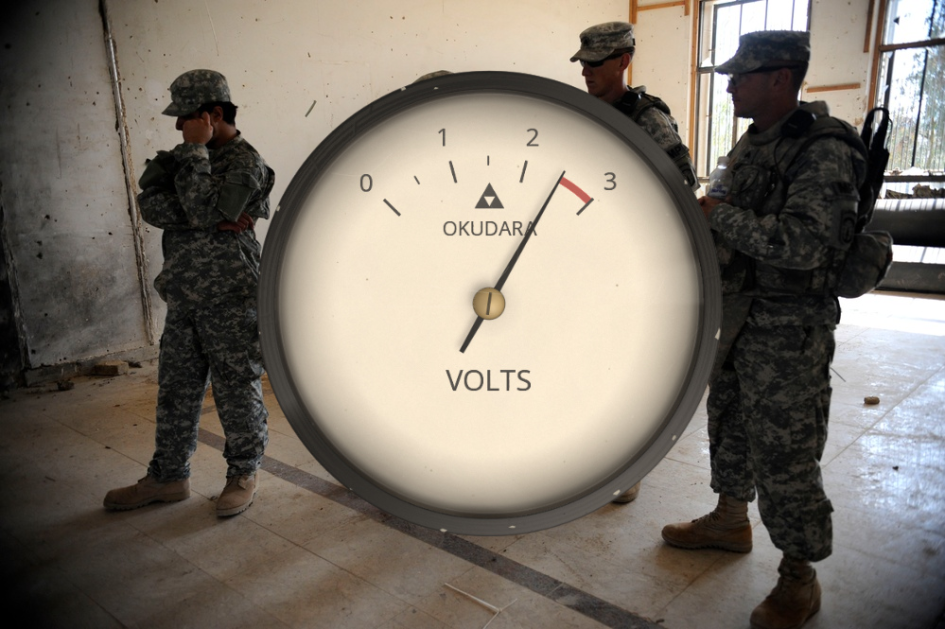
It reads 2.5,V
